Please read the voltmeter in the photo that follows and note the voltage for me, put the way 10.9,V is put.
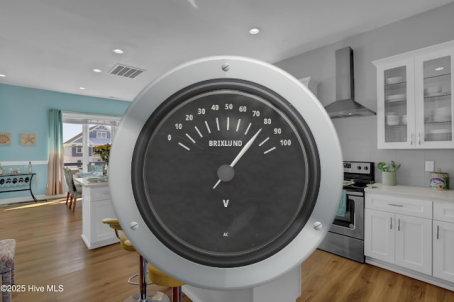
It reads 80,V
